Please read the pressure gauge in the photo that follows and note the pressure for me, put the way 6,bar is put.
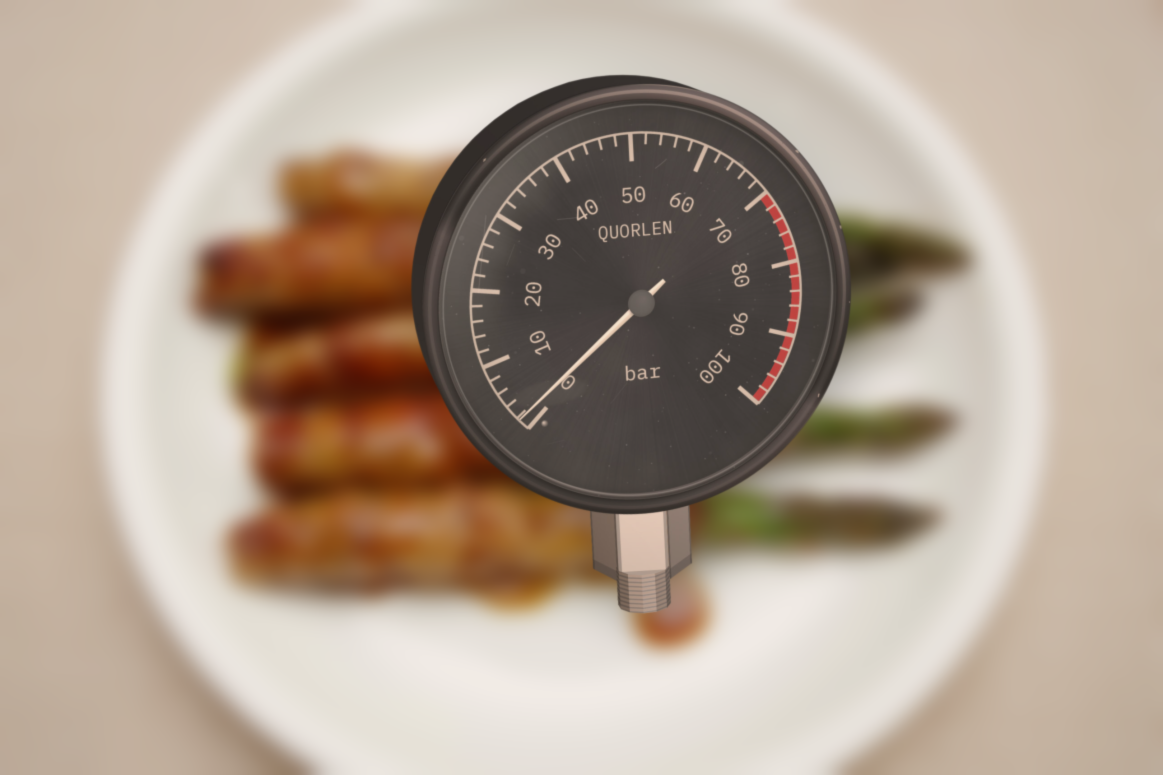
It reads 2,bar
